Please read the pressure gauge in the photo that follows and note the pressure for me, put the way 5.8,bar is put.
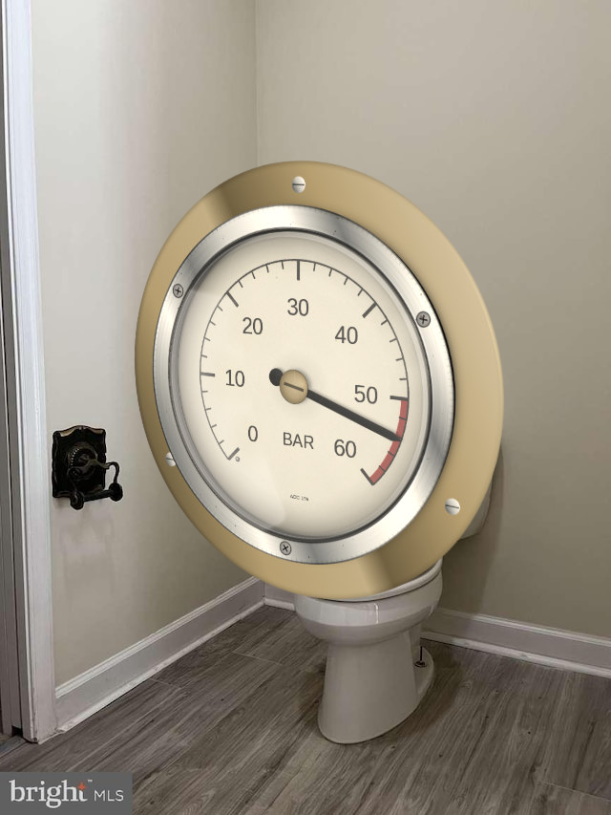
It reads 54,bar
